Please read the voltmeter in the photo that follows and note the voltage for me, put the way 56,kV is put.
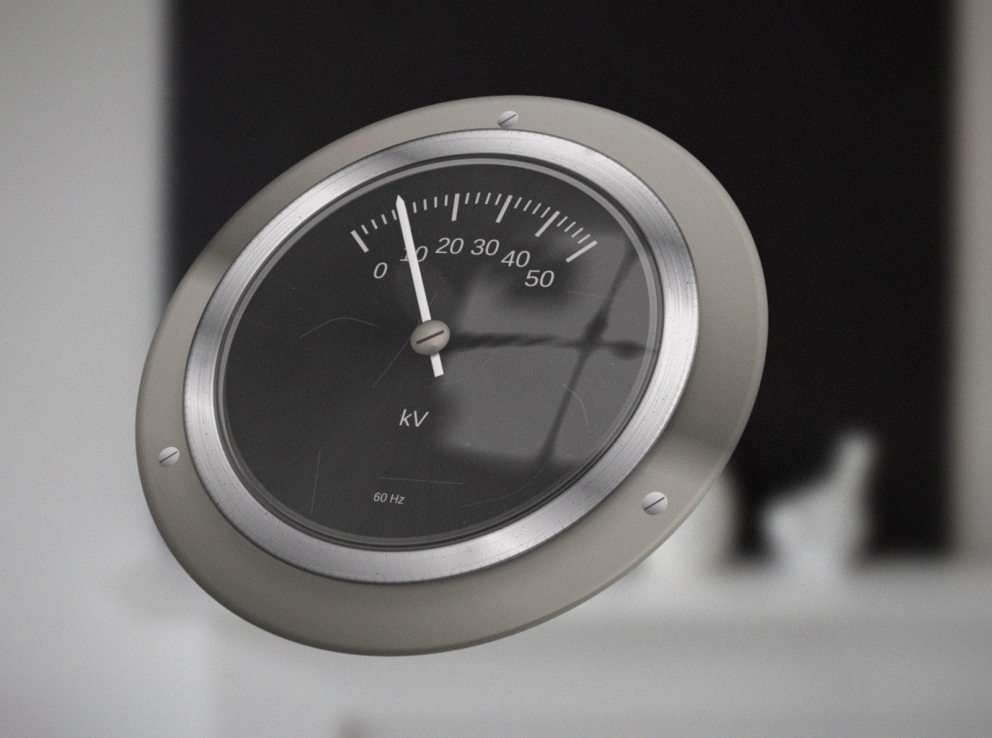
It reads 10,kV
